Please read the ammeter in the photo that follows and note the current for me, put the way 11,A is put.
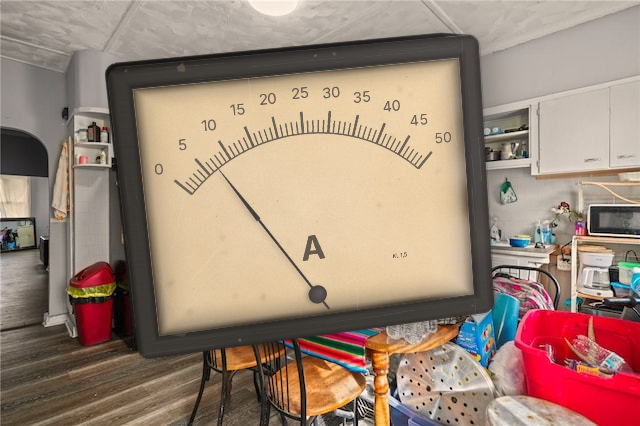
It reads 7,A
